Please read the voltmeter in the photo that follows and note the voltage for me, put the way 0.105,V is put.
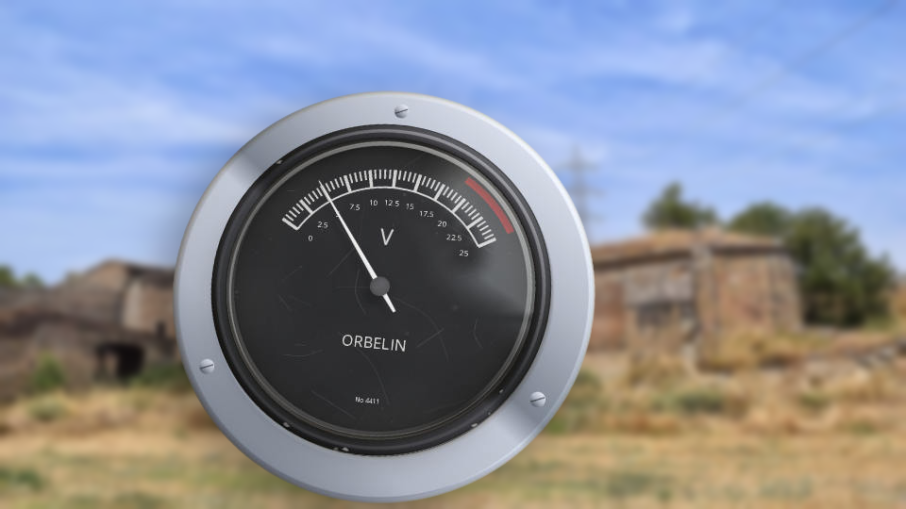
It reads 5,V
